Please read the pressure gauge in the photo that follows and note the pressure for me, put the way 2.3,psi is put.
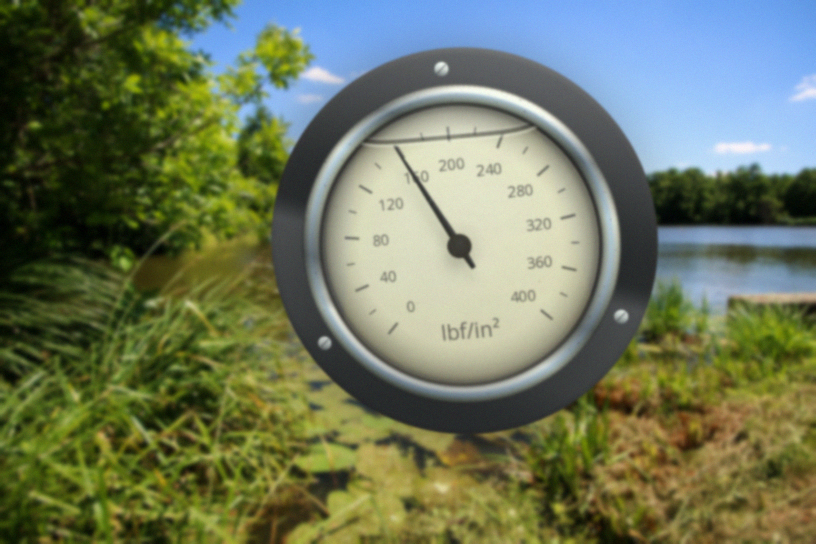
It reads 160,psi
